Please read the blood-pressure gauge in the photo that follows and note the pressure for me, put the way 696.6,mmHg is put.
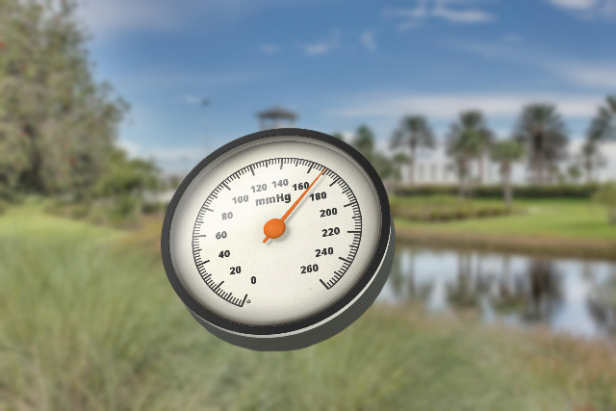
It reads 170,mmHg
